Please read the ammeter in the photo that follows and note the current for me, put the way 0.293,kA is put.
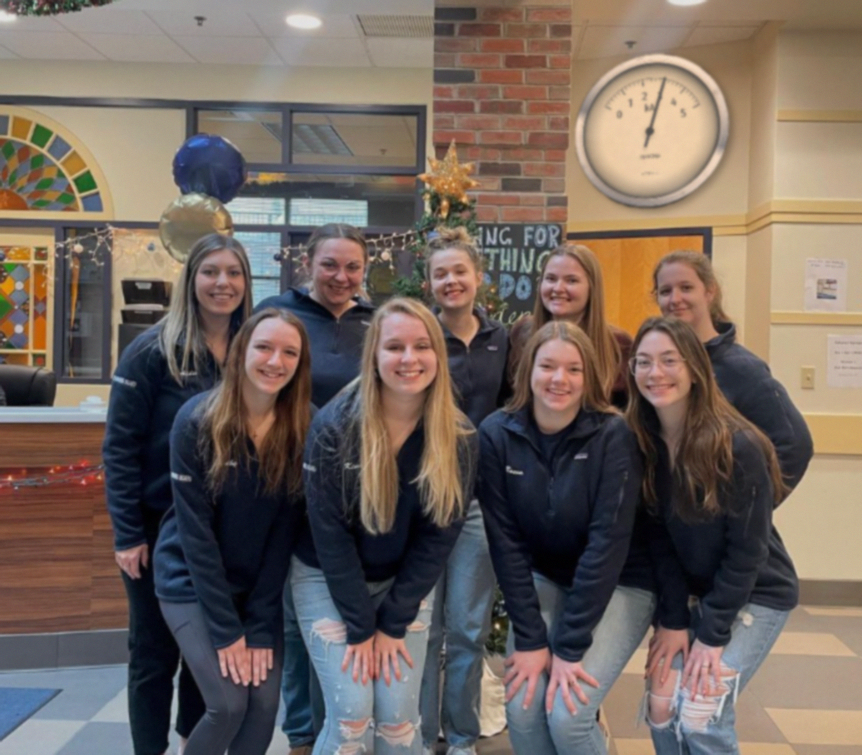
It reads 3,kA
